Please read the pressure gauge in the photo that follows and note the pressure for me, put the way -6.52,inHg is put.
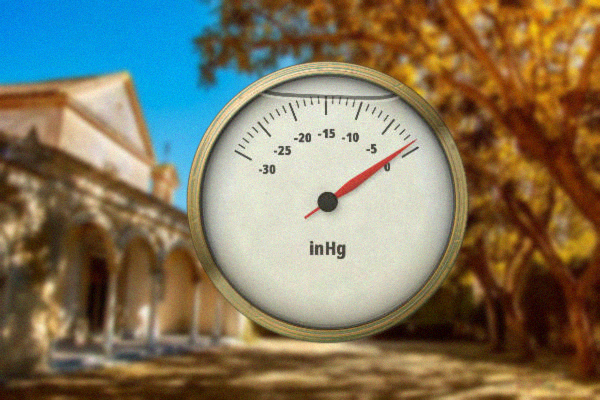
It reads -1,inHg
